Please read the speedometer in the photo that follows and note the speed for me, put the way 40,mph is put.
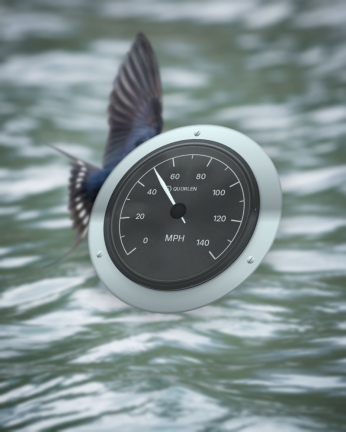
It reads 50,mph
